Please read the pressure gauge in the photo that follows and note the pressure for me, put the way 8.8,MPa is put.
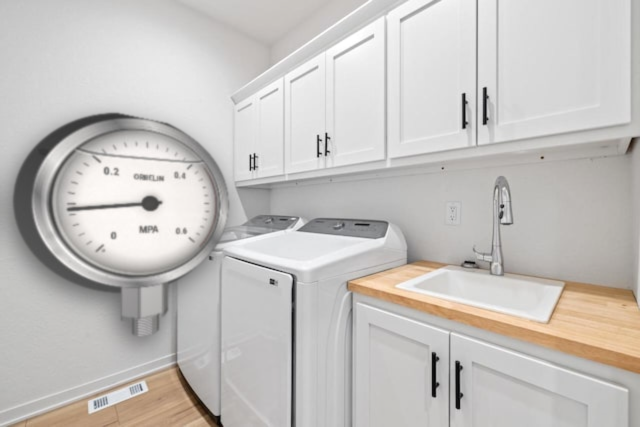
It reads 0.09,MPa
